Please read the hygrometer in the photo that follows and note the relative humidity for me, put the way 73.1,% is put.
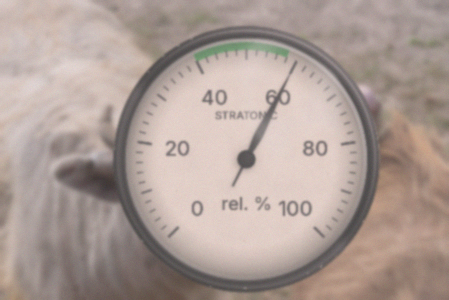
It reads 60,%
